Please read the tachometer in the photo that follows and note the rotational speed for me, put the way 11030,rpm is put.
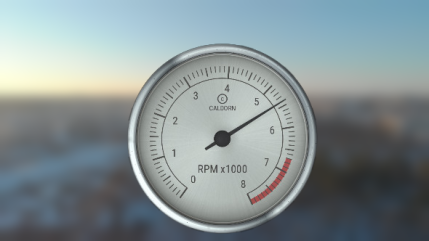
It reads 5400,rpm
